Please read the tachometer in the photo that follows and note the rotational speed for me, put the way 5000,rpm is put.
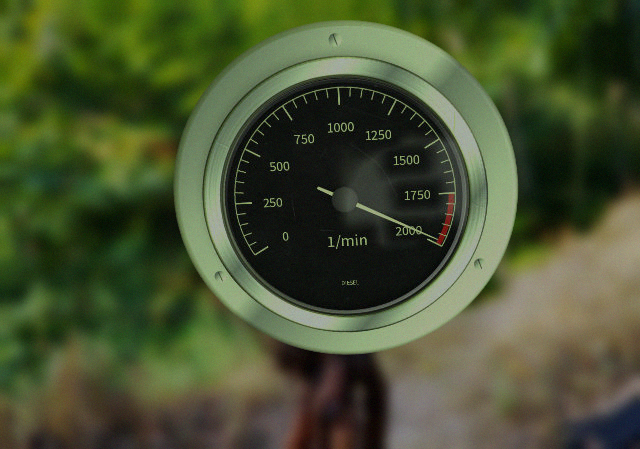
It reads 1975,rpm
